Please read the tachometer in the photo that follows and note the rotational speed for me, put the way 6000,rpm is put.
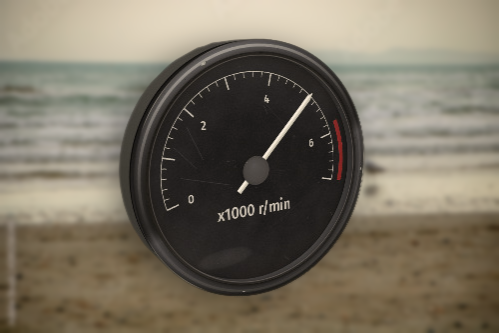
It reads 5000,rpm
